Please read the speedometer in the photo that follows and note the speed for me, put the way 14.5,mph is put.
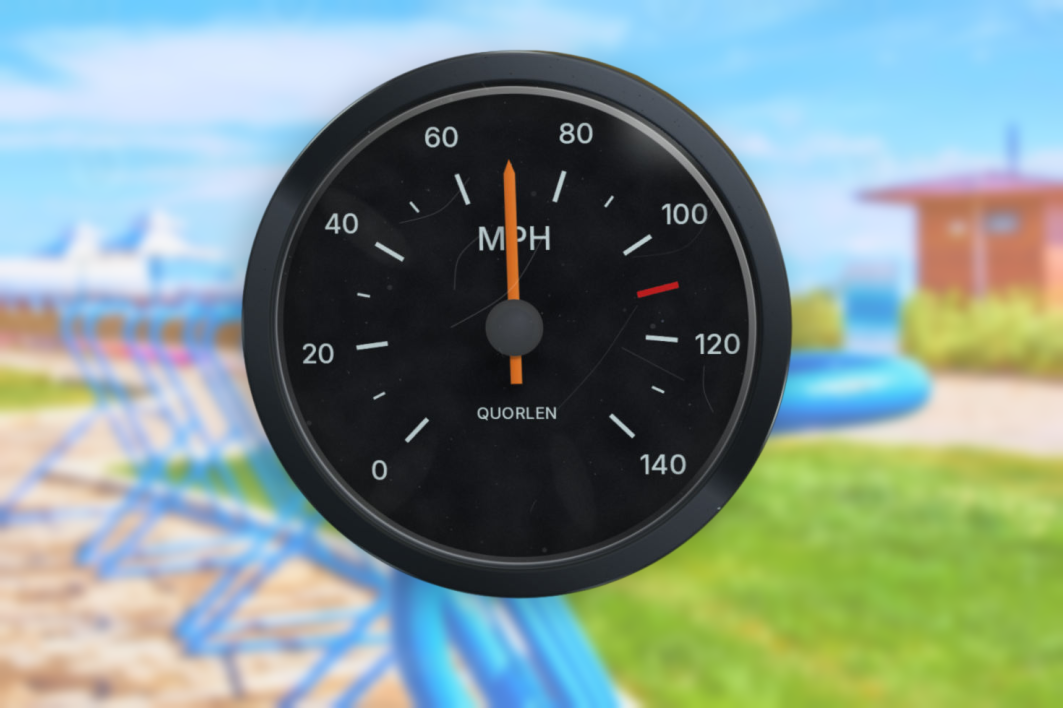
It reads 70,mph
